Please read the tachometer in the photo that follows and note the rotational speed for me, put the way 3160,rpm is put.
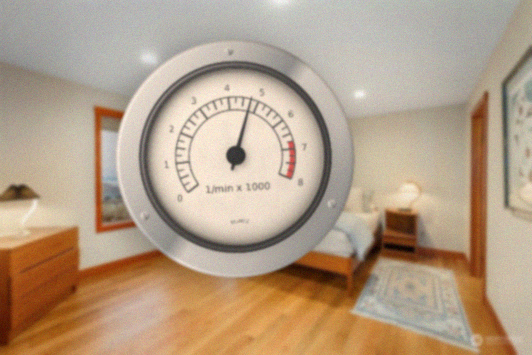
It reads 4750,rpm
